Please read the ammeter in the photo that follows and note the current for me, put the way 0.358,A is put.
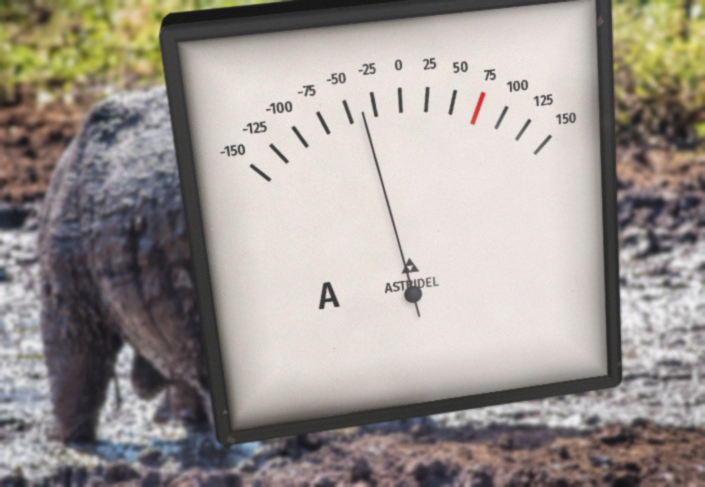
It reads -37.5,A
